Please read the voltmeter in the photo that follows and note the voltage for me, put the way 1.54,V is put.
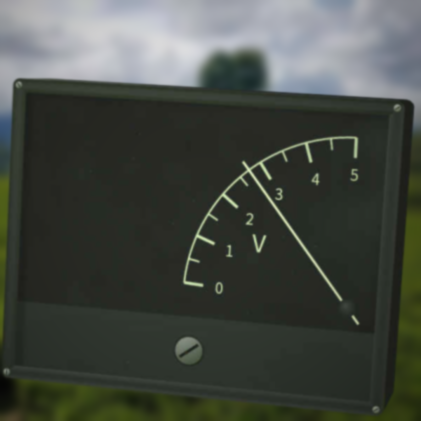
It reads 2.75,V
